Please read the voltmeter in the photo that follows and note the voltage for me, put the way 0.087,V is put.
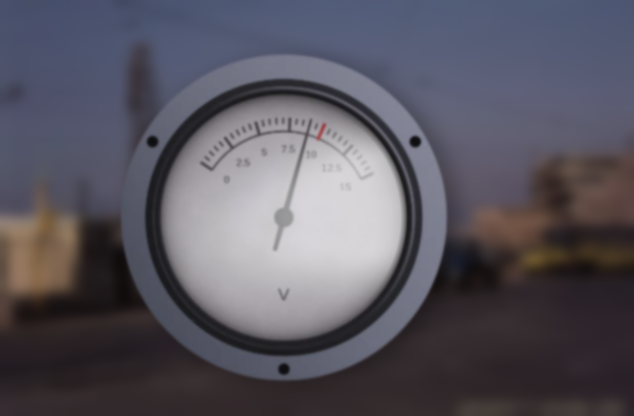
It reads 9,V
